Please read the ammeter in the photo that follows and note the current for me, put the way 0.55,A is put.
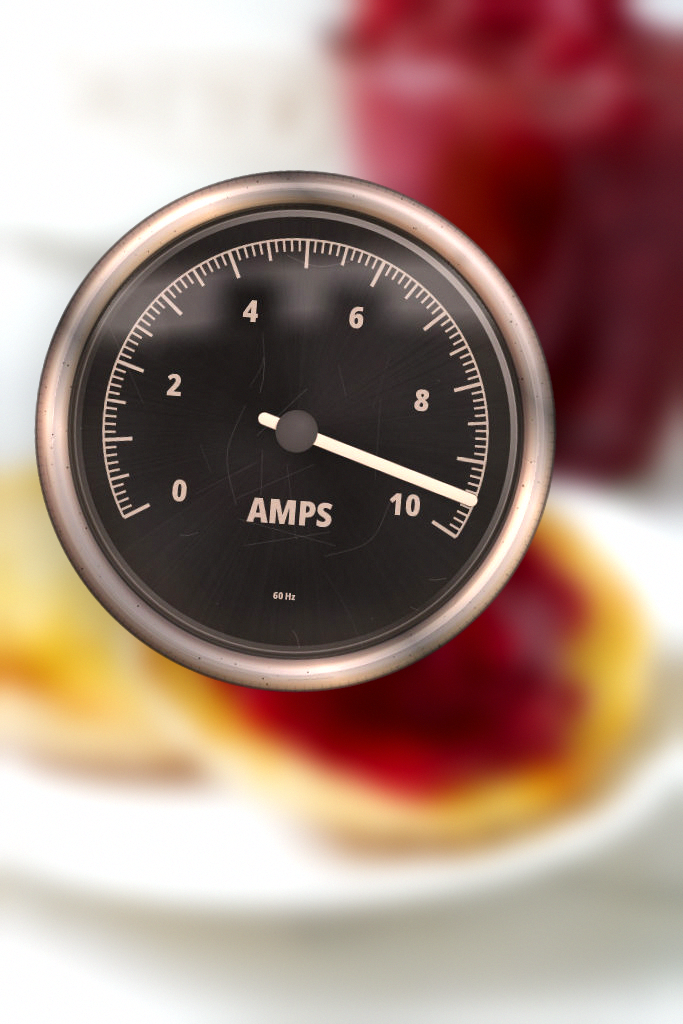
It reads 9.5,A
